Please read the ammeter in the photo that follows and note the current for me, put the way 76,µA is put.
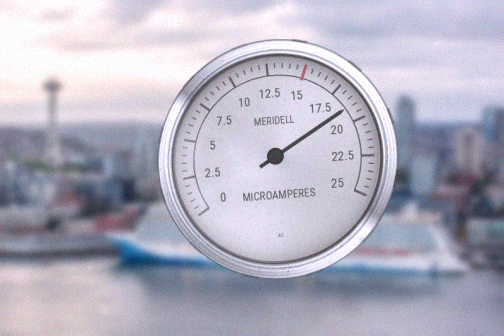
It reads 19,µA
